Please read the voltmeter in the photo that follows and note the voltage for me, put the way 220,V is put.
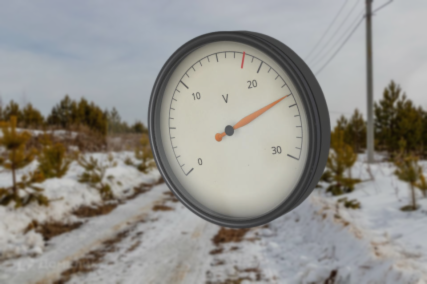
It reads 24,V
